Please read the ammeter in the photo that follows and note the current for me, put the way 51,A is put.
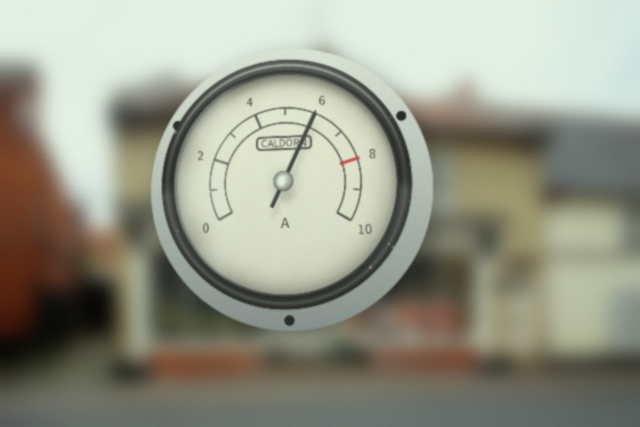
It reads 6,A
